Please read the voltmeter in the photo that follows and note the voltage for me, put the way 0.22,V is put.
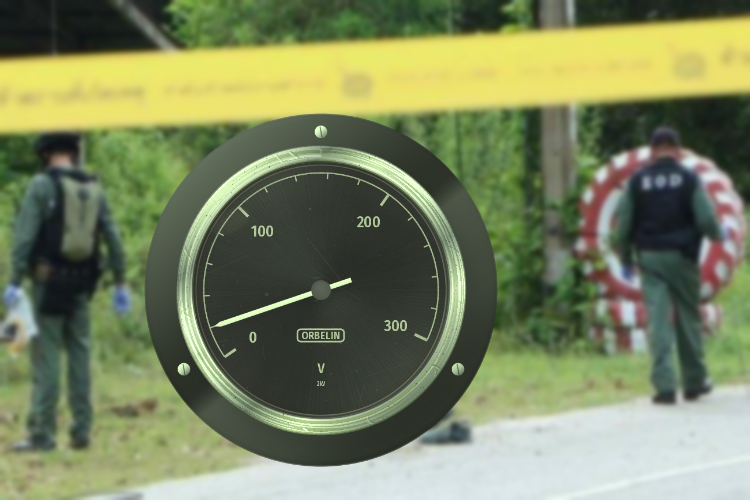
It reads 20,V
